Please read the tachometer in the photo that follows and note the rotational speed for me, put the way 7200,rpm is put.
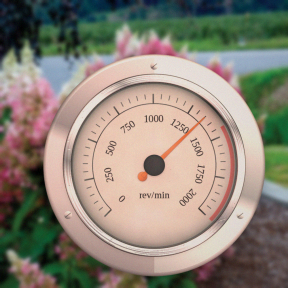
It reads 1350,rpm
